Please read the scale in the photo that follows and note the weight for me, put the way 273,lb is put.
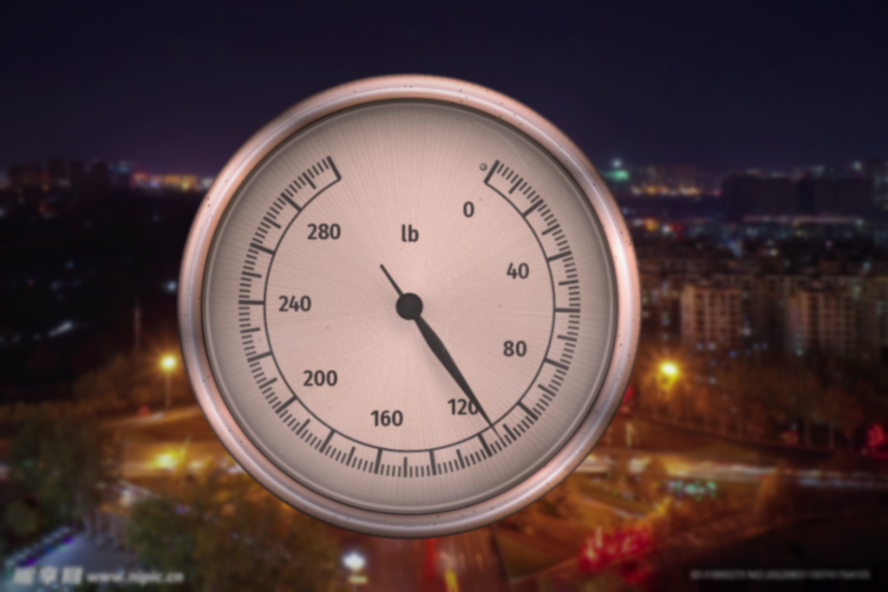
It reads 114,lb
